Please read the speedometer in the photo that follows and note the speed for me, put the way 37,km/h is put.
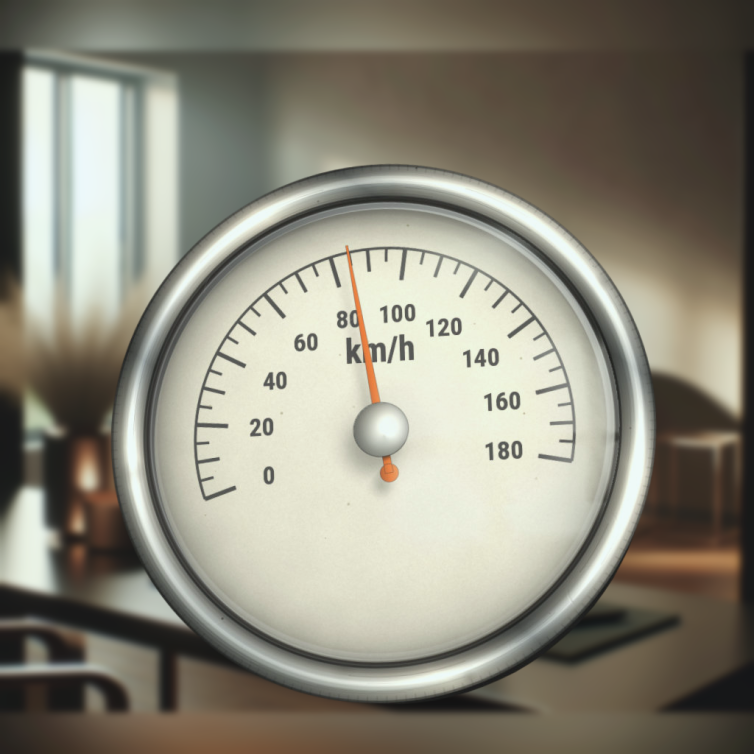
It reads 85,km/h
